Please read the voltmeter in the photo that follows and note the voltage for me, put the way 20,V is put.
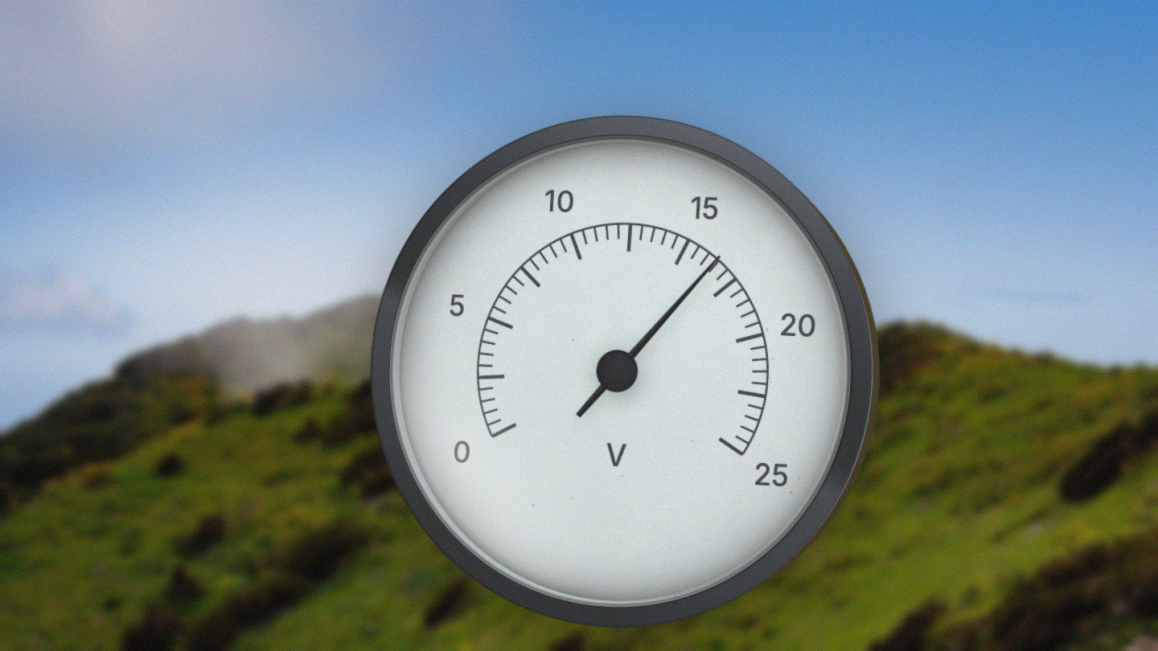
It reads 16.5,V
